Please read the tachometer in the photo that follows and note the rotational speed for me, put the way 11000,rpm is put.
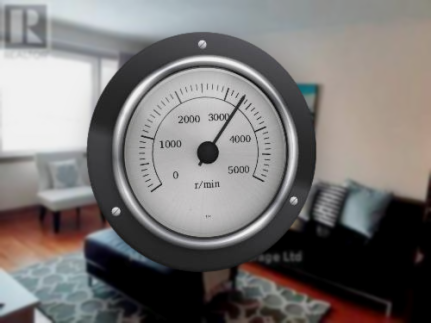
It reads 3300,rpm
